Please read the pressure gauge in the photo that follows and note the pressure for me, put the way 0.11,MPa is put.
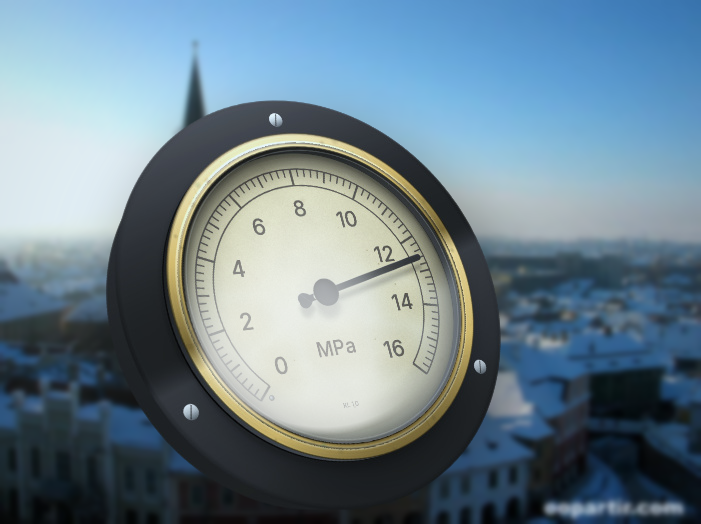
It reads 12.6,MPa
